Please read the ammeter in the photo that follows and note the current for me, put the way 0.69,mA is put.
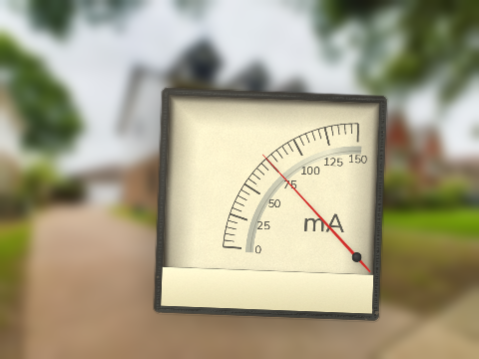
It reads 75,mA
